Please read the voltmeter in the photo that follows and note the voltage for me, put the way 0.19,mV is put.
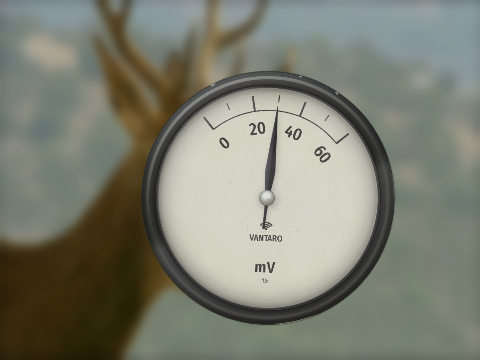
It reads 30,mV
